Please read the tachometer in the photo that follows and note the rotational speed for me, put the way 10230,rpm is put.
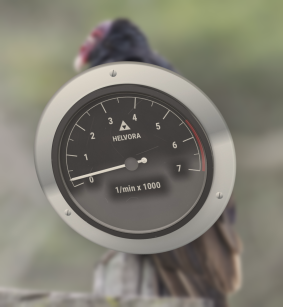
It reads 250,rpm
